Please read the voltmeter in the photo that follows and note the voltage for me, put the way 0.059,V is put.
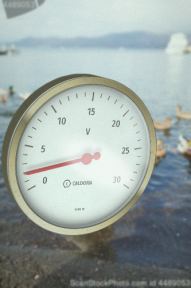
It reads 2,V
